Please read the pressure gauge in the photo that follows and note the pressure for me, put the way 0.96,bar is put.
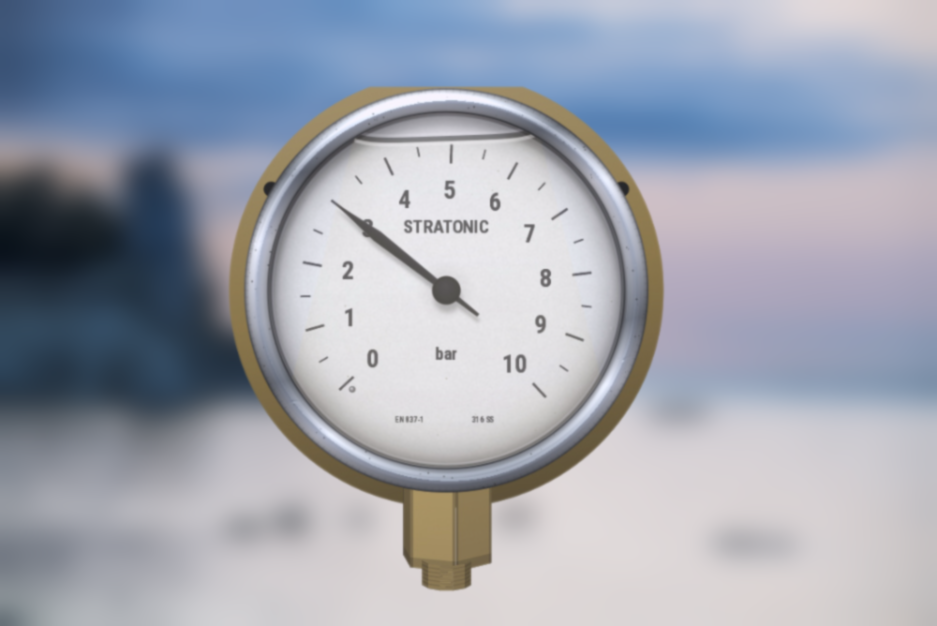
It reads 3,bar
